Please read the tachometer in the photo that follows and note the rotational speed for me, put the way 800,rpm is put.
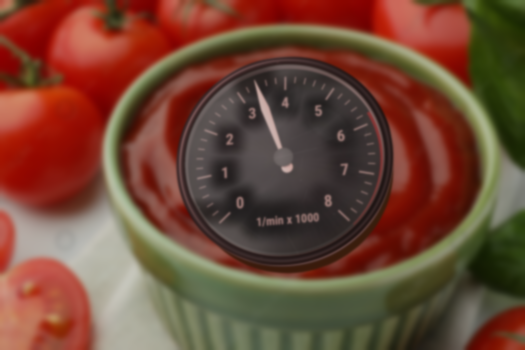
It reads 3400,rpm
